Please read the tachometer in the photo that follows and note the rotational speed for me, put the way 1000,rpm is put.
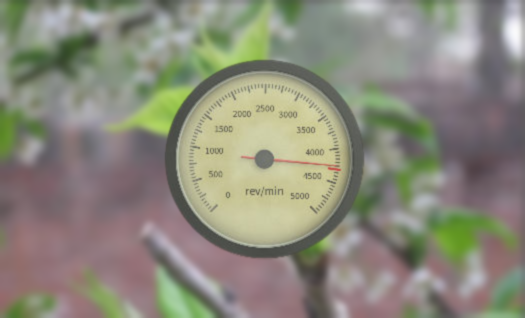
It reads 4250,rpm
